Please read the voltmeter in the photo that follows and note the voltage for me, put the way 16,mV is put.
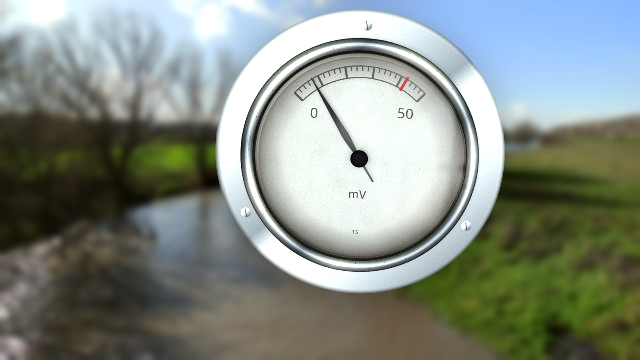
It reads 8,mV
